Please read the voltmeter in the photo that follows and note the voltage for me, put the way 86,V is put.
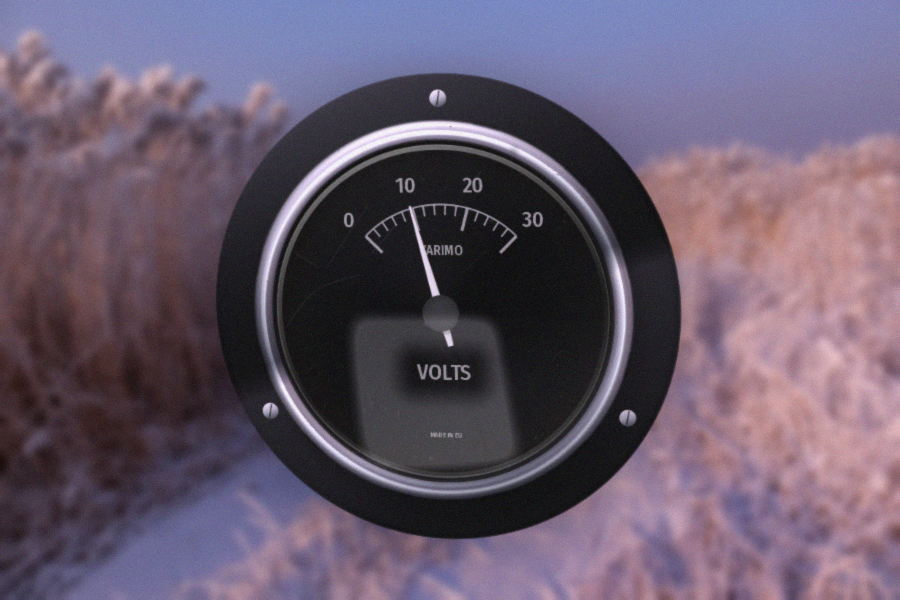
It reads 10,V
